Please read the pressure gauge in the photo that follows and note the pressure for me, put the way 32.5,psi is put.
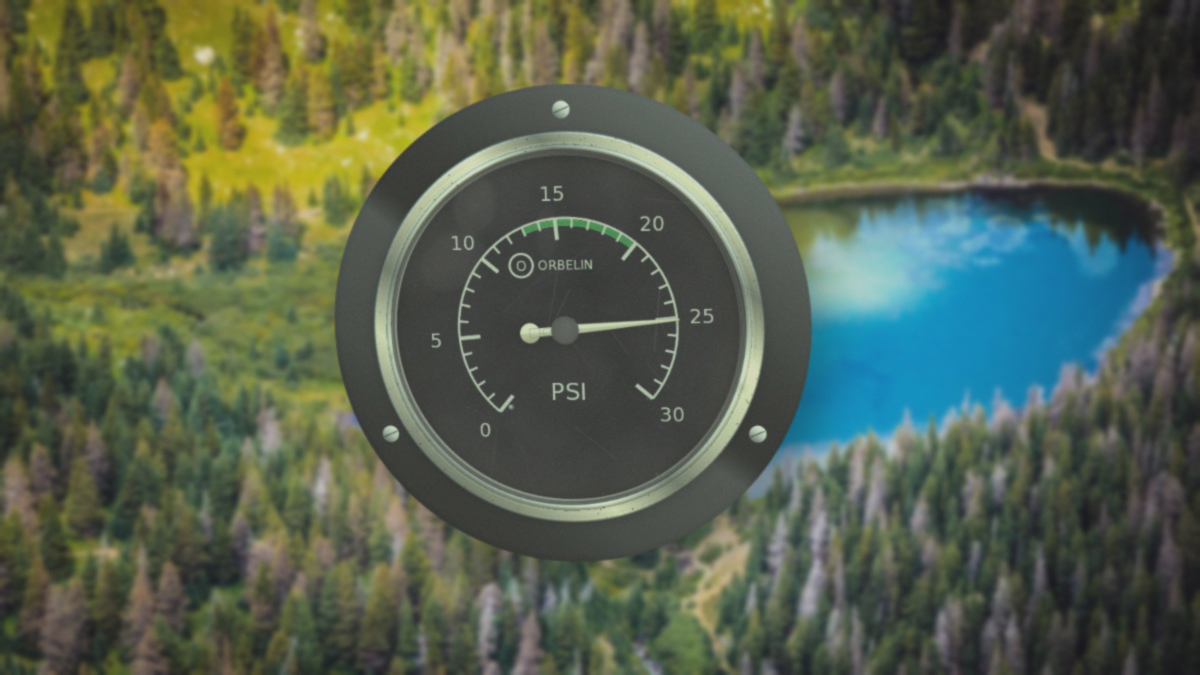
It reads 25,psi
